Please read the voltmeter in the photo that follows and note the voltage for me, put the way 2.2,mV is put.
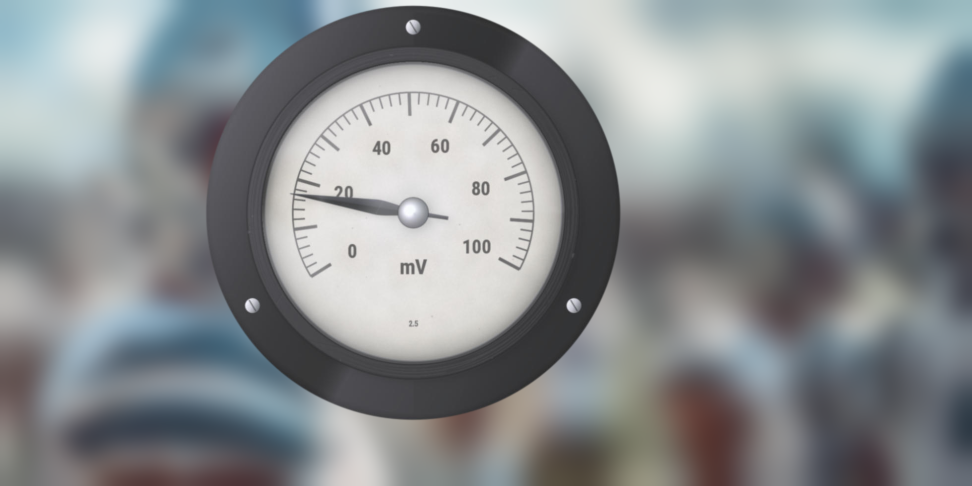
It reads 17,mV
